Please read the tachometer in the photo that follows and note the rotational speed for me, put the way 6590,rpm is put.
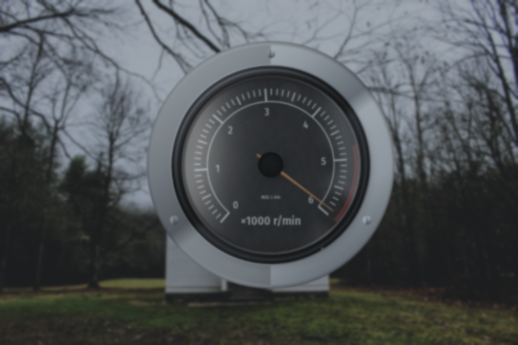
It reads 5900,rpm
